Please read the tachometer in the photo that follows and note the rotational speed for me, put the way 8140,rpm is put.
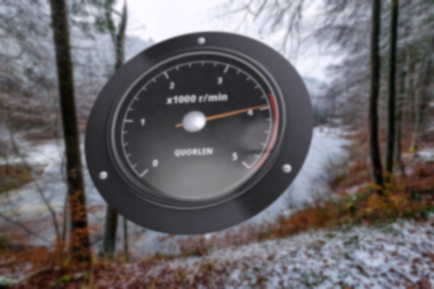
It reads 4000,rpm
